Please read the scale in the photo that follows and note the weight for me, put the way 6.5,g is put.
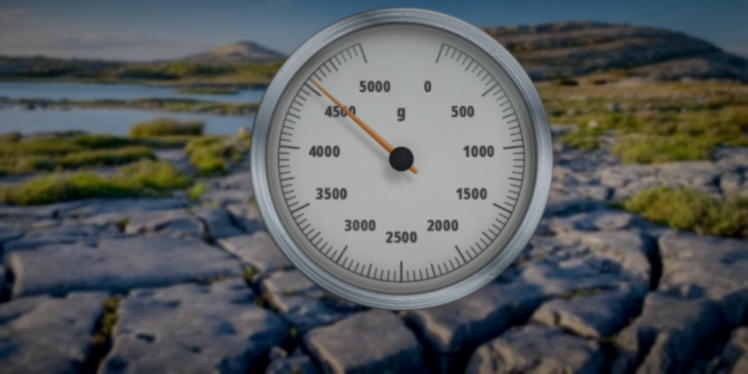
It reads 4550,g
